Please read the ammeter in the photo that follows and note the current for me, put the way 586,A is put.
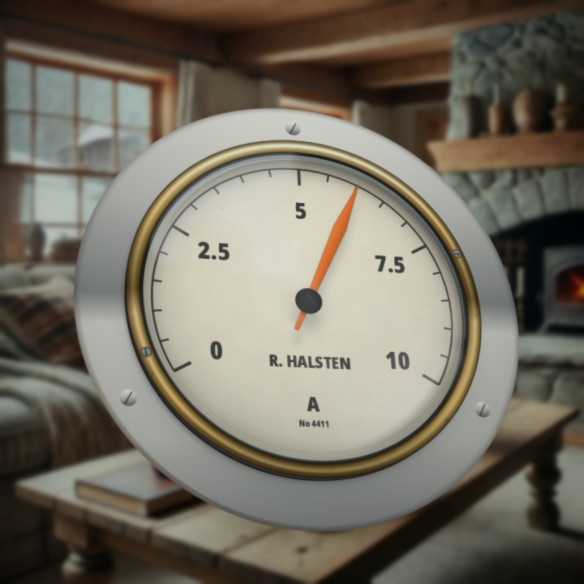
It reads 6,A
